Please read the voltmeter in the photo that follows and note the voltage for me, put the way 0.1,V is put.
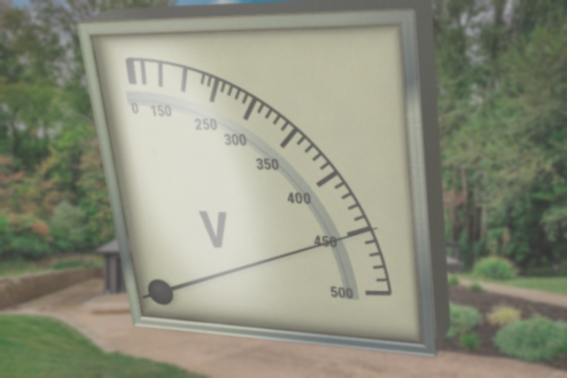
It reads 450,V
